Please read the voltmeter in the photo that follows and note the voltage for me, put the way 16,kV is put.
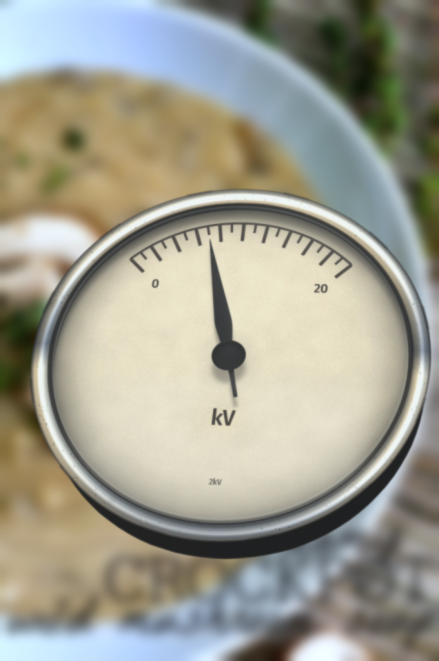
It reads 7,kV
